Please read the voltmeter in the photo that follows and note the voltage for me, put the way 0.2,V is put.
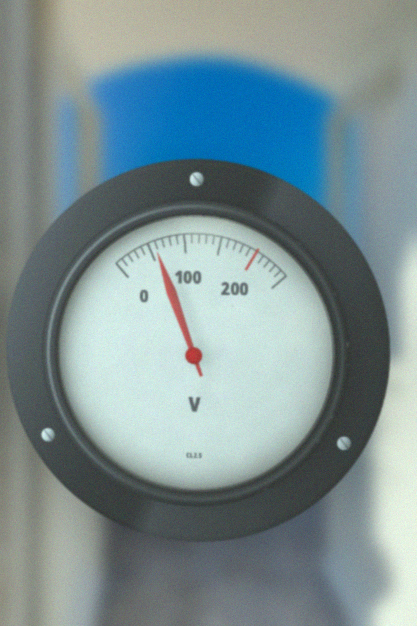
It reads 60,V
